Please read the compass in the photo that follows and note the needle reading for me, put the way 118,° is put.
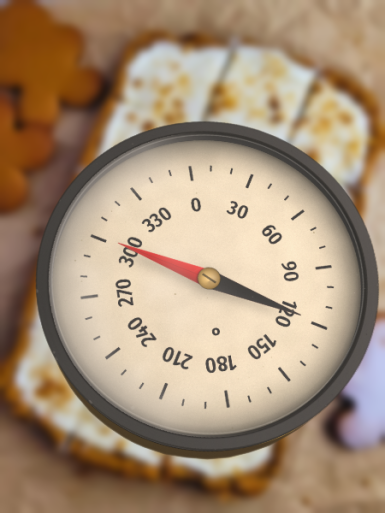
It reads 300,°
